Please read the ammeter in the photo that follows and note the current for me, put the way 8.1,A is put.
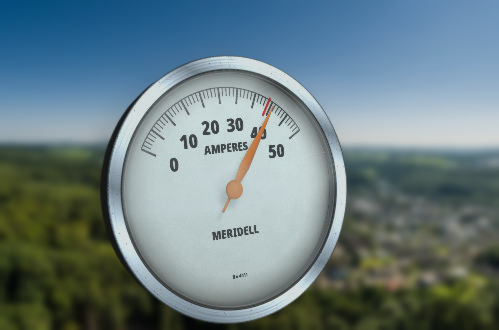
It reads 40,A
